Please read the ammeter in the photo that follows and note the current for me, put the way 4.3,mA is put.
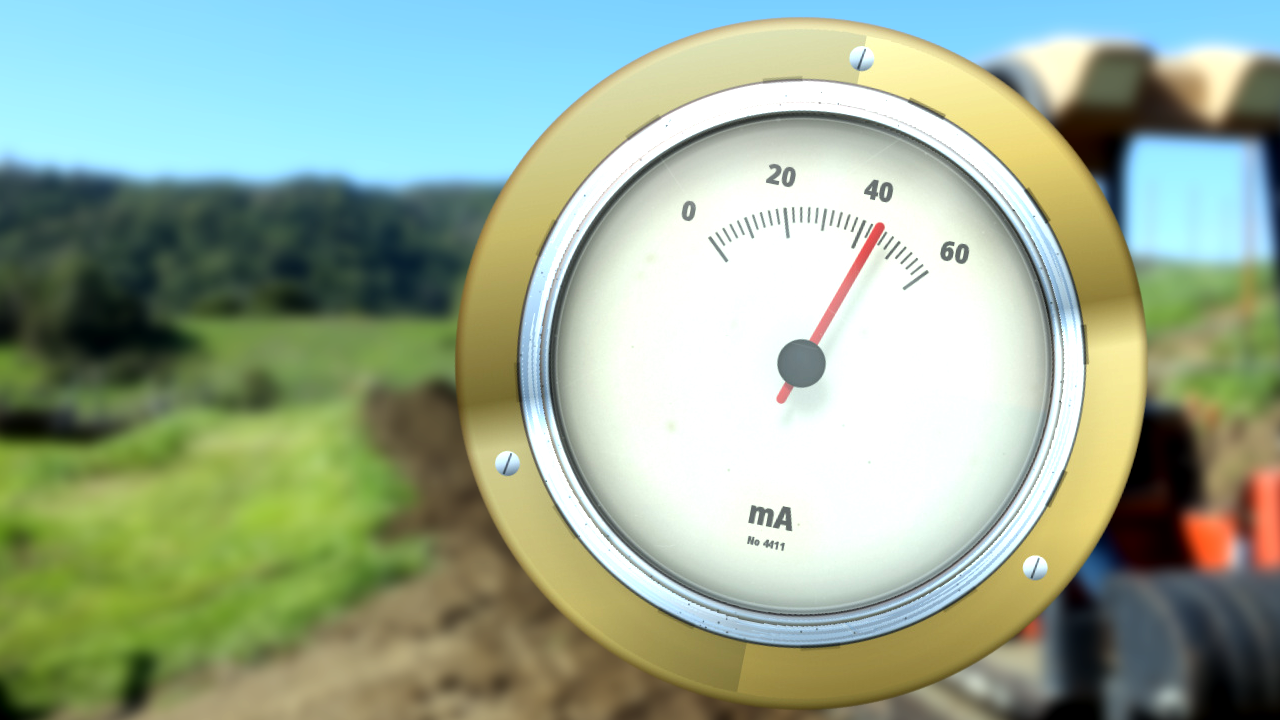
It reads 44,mA
